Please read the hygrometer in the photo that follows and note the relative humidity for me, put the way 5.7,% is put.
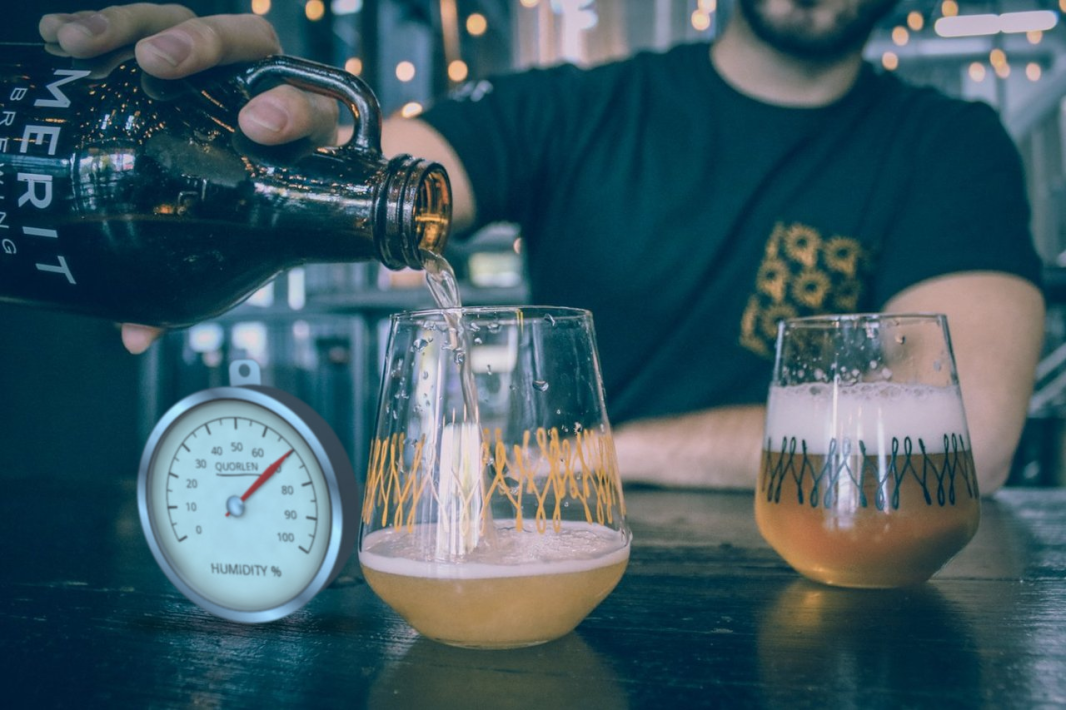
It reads 70,%
